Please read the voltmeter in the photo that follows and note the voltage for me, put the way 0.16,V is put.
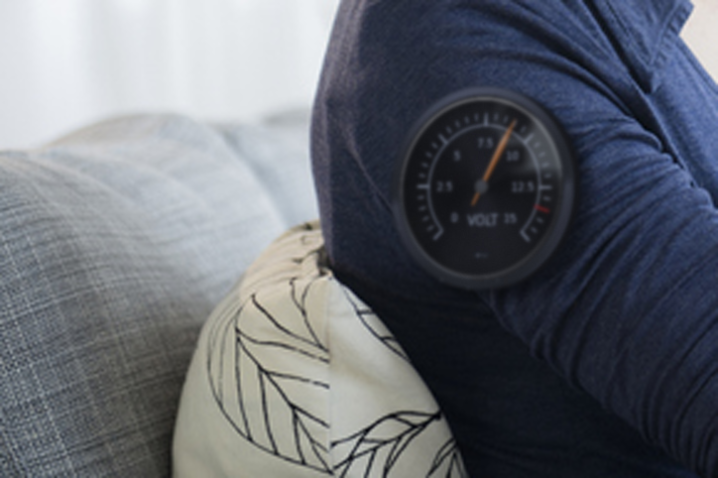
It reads 9,V
